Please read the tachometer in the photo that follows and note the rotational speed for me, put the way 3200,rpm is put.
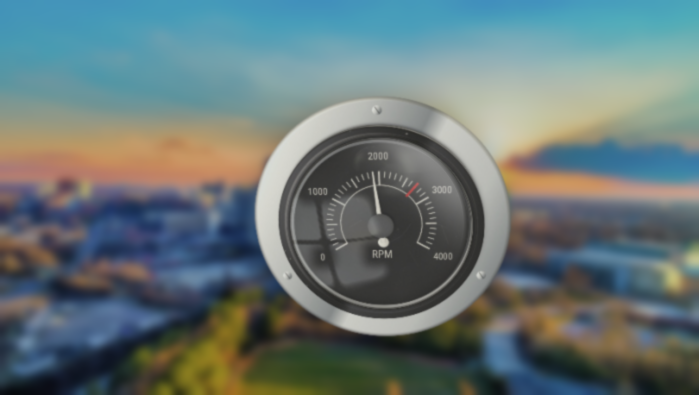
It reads 1900,rpm
